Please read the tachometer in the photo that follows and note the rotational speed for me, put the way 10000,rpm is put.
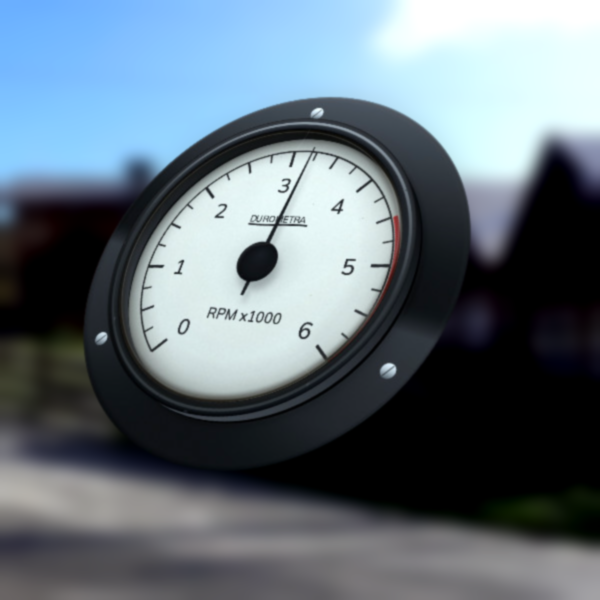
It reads 3250,rpm
